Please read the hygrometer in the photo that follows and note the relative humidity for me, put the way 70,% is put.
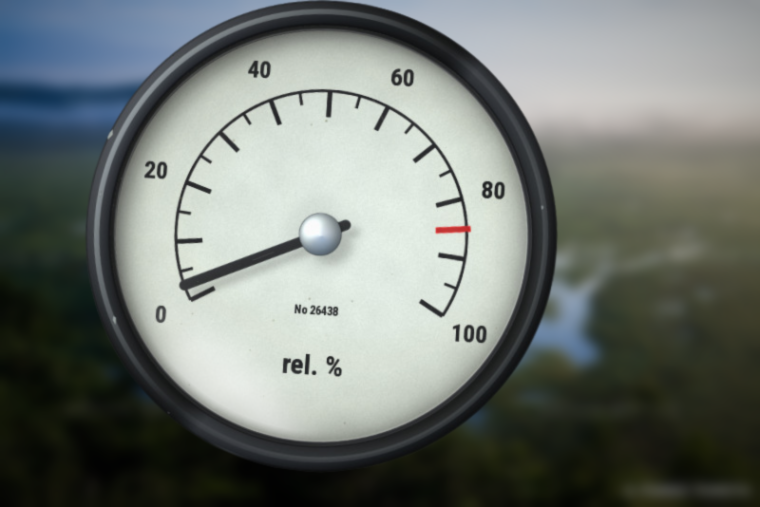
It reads 2.5,%
